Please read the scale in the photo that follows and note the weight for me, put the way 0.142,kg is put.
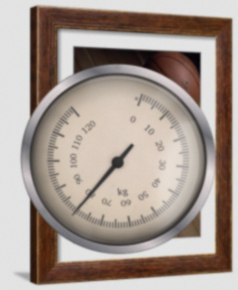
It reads 80,kg
